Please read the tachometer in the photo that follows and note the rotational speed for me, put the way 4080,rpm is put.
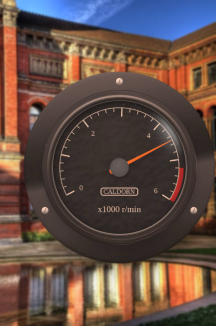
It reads 4500,rpm
